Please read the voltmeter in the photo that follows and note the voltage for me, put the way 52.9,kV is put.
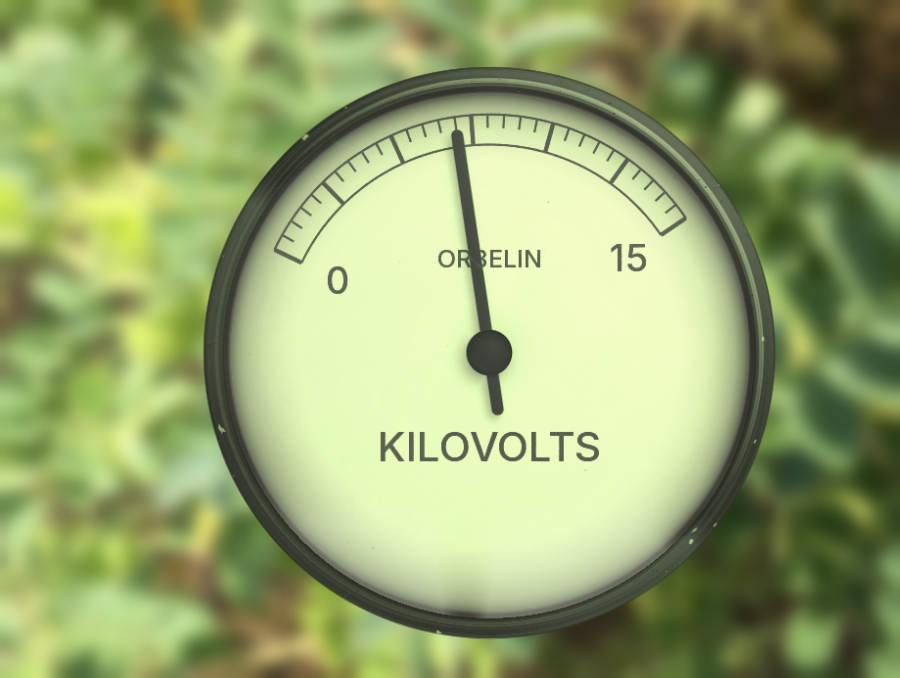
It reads 7,kV
